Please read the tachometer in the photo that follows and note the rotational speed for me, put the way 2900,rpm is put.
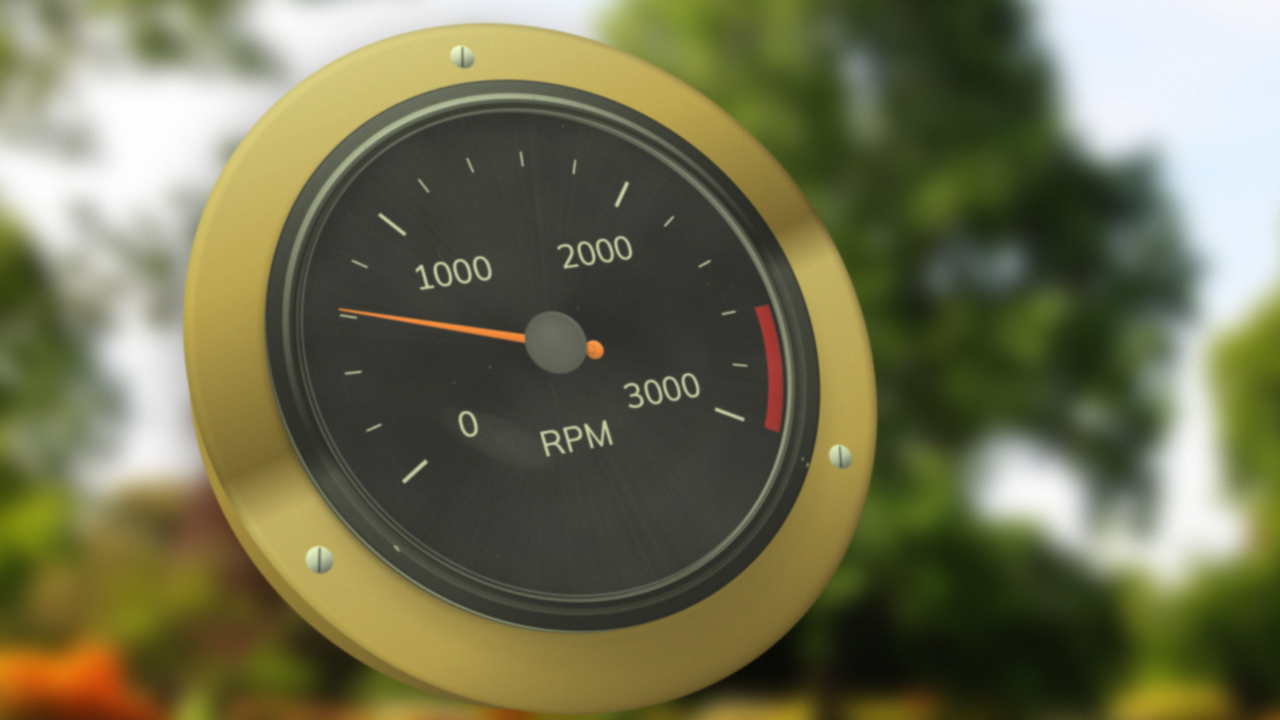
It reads 600,rpm
